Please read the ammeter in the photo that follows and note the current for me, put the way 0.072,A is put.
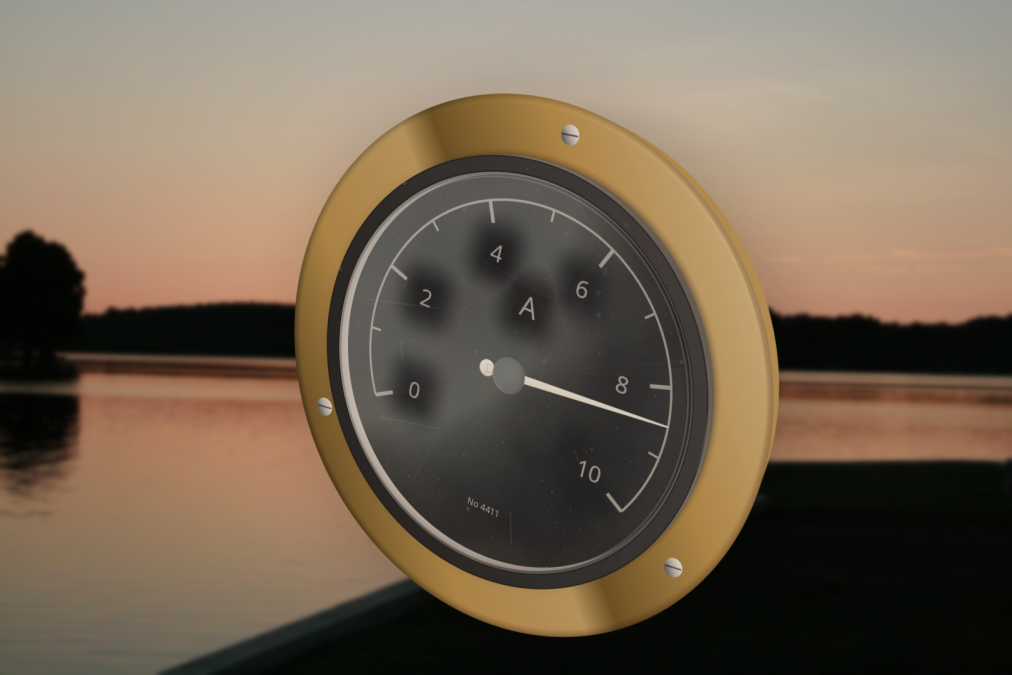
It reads 8.5,A
